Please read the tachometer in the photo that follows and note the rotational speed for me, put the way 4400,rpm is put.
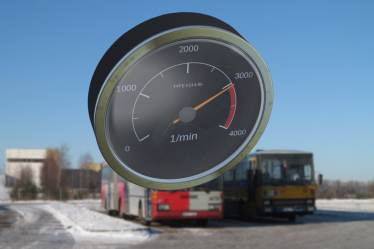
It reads 3000,rpm
